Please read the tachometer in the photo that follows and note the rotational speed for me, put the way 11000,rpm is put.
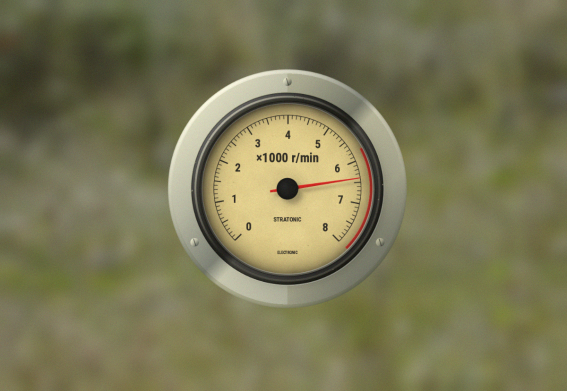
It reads 6400,rpm
